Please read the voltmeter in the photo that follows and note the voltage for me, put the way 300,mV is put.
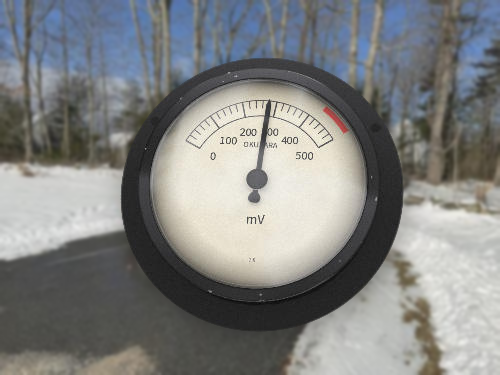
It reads 280,mV
